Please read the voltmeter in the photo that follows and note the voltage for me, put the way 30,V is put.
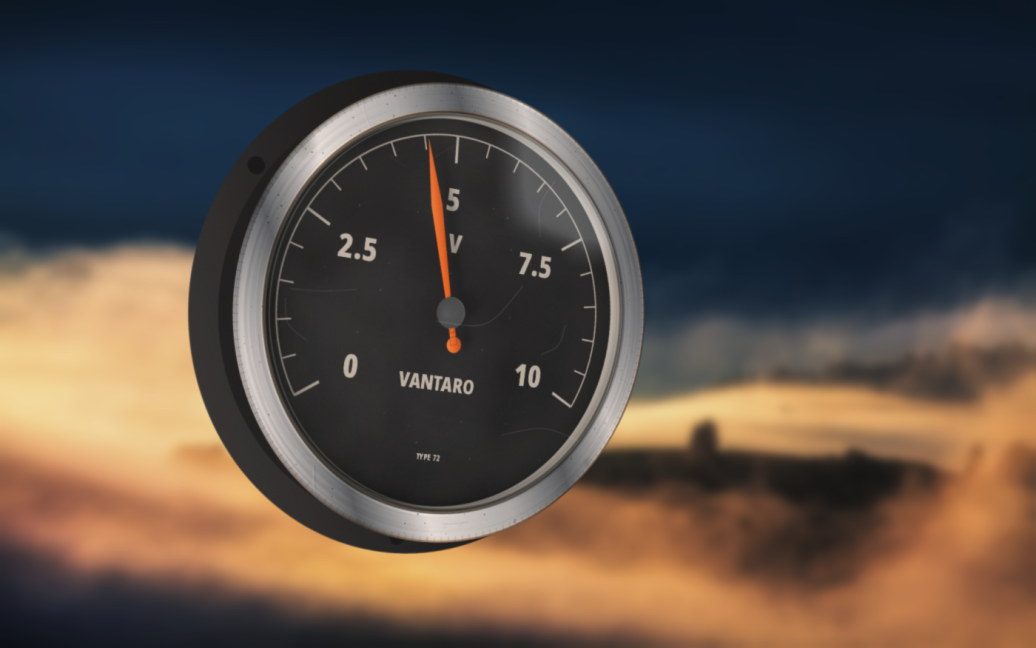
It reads 4.5,V
